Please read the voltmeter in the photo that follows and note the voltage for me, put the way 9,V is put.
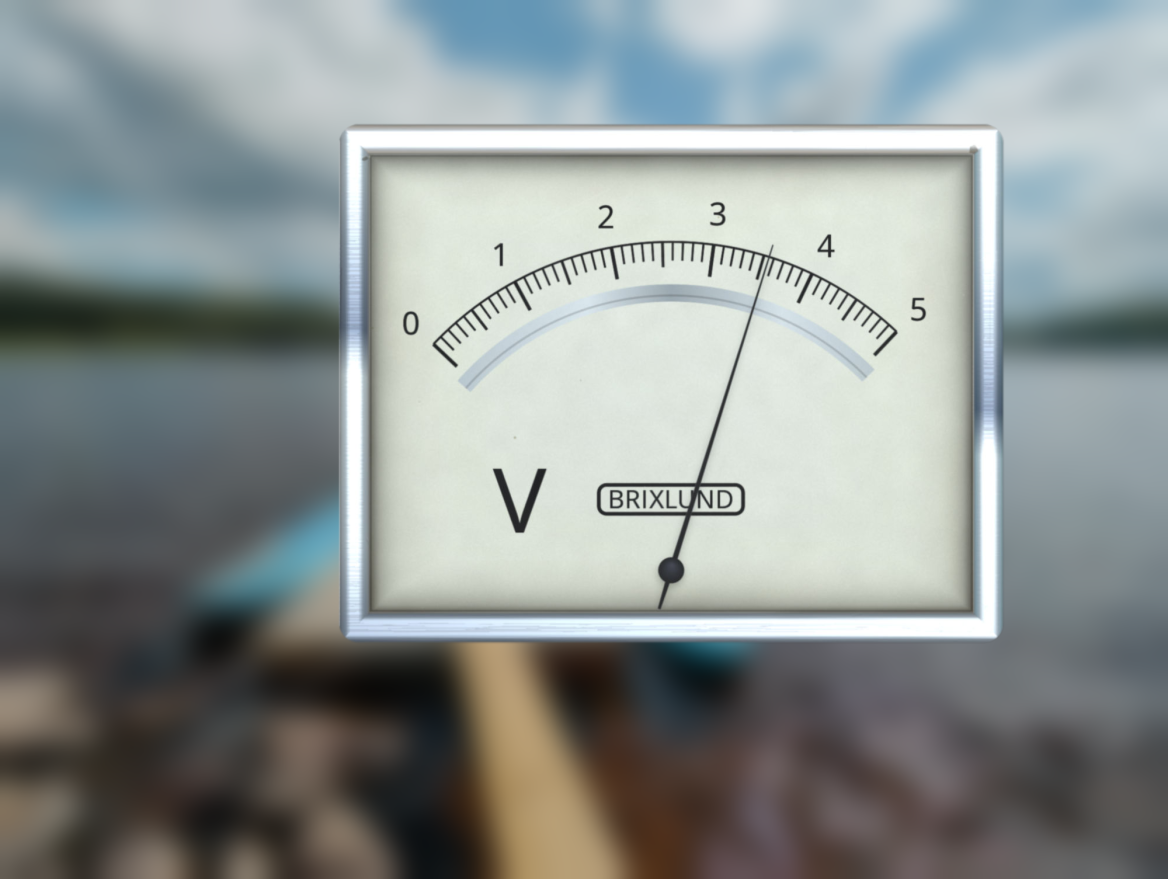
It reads 3.55,V
